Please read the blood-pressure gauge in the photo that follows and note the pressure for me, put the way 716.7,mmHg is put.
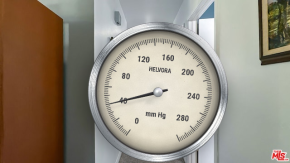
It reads 40,mmHg
